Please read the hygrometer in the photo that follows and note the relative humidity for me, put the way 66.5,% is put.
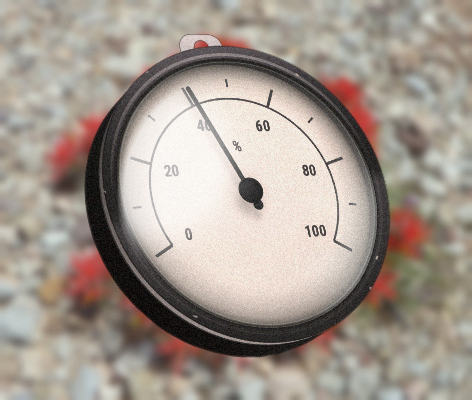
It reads 40,%
